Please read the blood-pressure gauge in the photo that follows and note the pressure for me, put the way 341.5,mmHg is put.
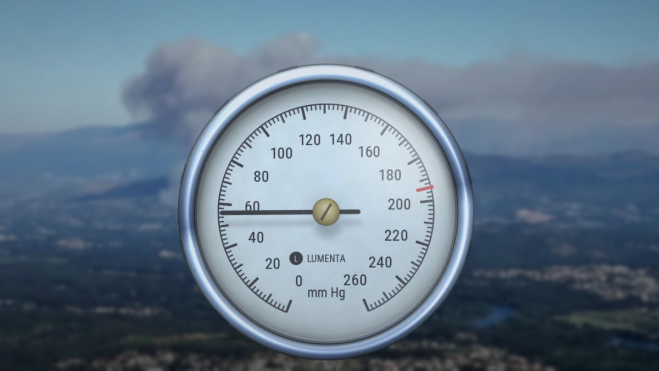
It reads 56,mmHg
